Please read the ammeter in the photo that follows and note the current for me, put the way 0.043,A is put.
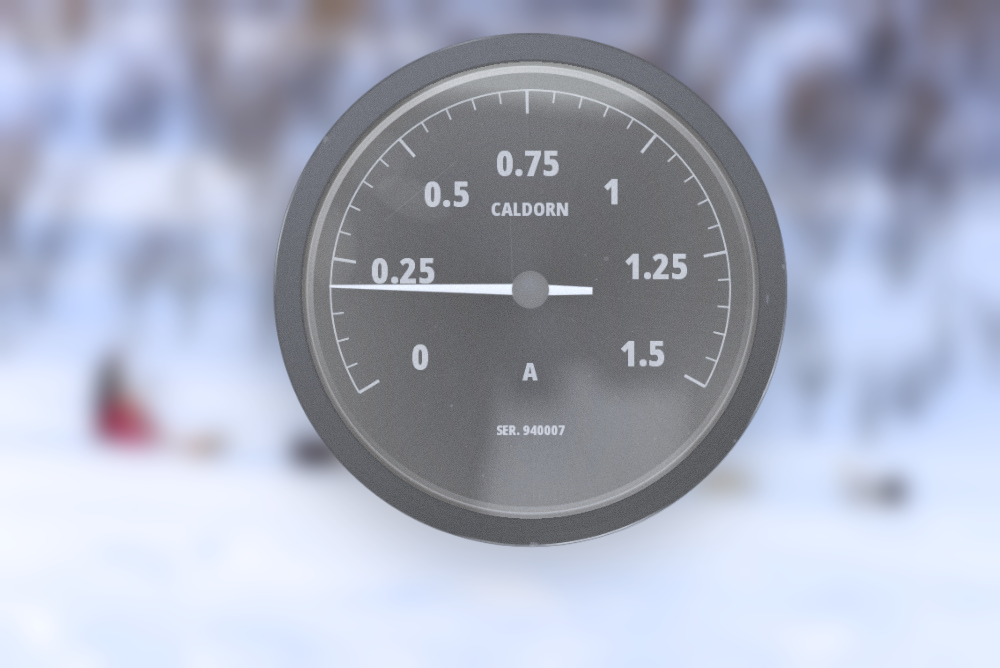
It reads 0.2,A
